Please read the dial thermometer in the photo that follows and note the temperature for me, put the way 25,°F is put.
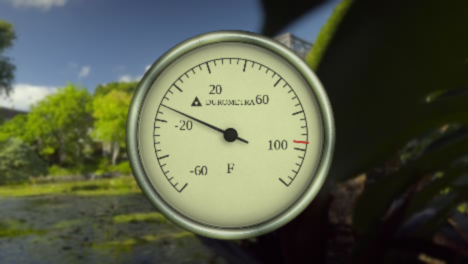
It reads -12,°F
